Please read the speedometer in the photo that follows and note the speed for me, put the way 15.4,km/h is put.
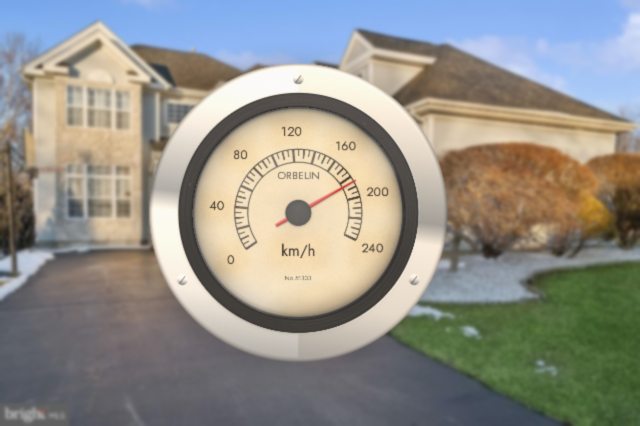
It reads 185,km/h
